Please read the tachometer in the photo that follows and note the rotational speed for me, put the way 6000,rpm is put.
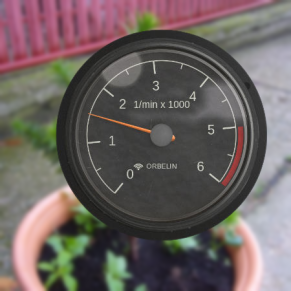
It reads 1500,rpm
